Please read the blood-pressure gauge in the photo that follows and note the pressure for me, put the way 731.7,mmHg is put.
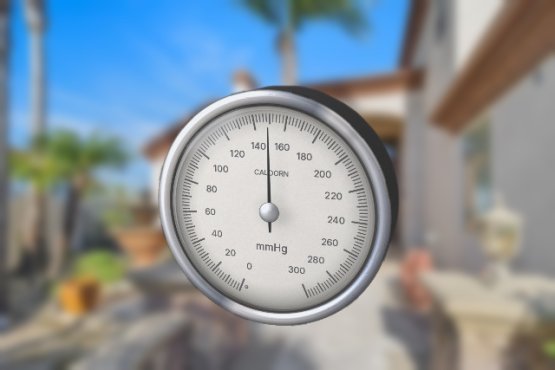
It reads 150,mmHg
